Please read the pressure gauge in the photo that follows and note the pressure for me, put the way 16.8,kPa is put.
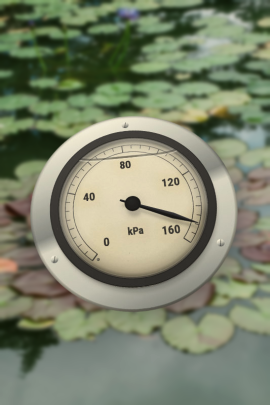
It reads 150,kPa
